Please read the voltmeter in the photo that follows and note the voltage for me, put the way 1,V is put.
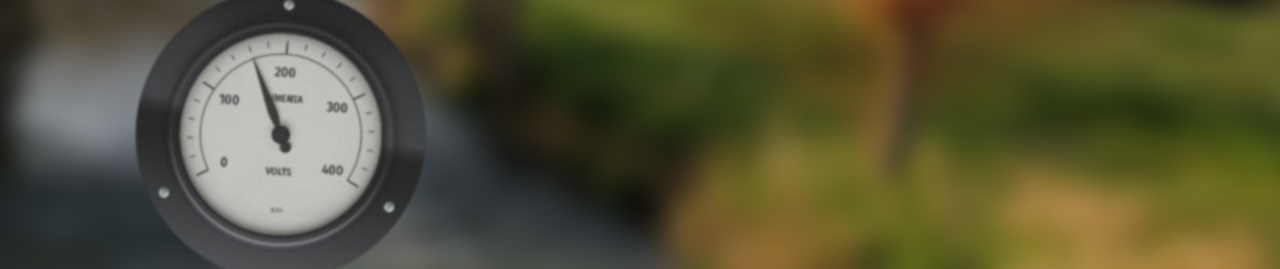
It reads 160,V
